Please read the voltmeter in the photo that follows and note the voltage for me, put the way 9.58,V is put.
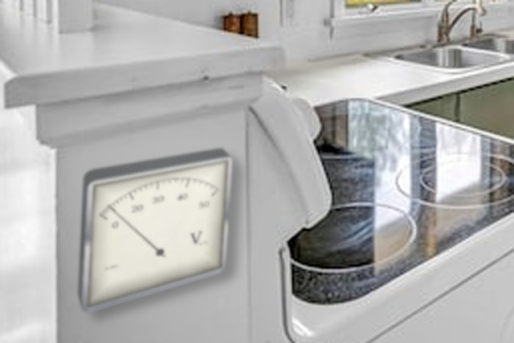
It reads 10,V
